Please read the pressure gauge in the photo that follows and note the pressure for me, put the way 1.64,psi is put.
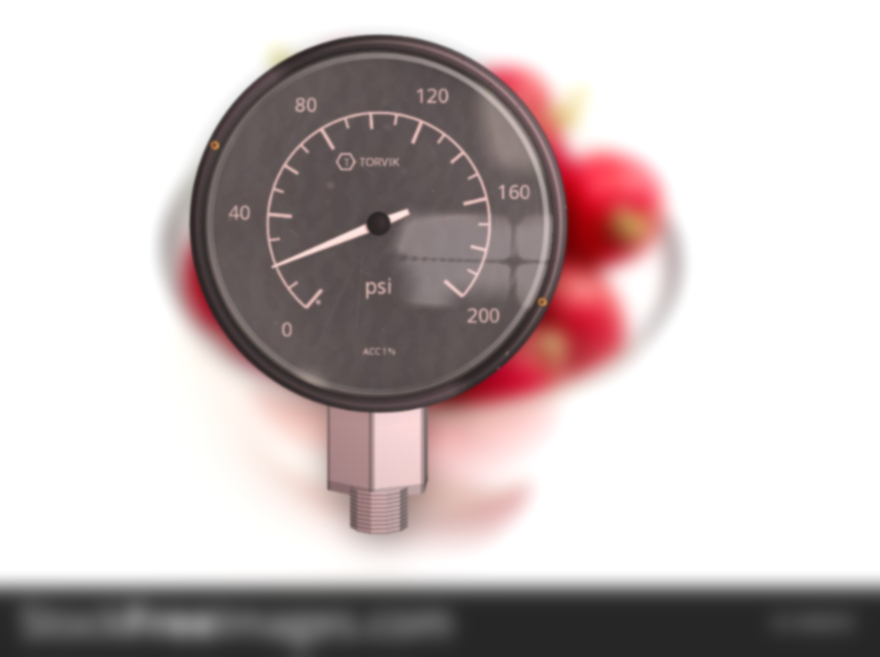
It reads 20,psi
